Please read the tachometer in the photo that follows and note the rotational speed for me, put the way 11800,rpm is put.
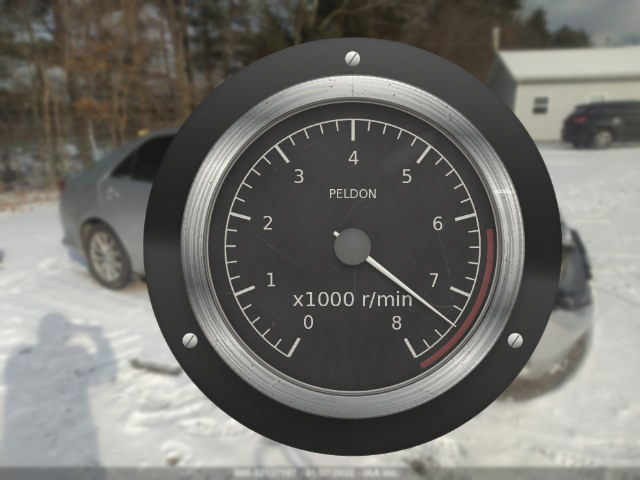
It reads 7400,rpm
